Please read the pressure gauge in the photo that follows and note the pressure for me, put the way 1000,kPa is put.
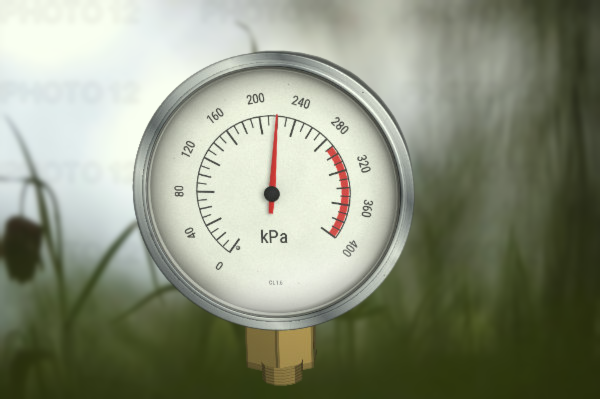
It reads 220,kPa
